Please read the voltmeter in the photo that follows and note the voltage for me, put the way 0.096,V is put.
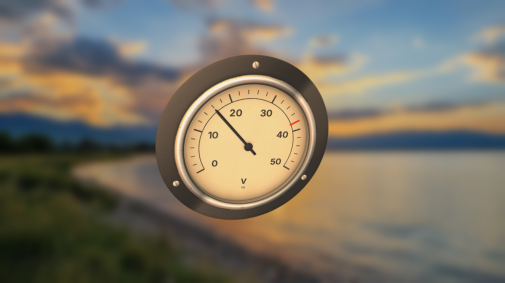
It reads 16,V
